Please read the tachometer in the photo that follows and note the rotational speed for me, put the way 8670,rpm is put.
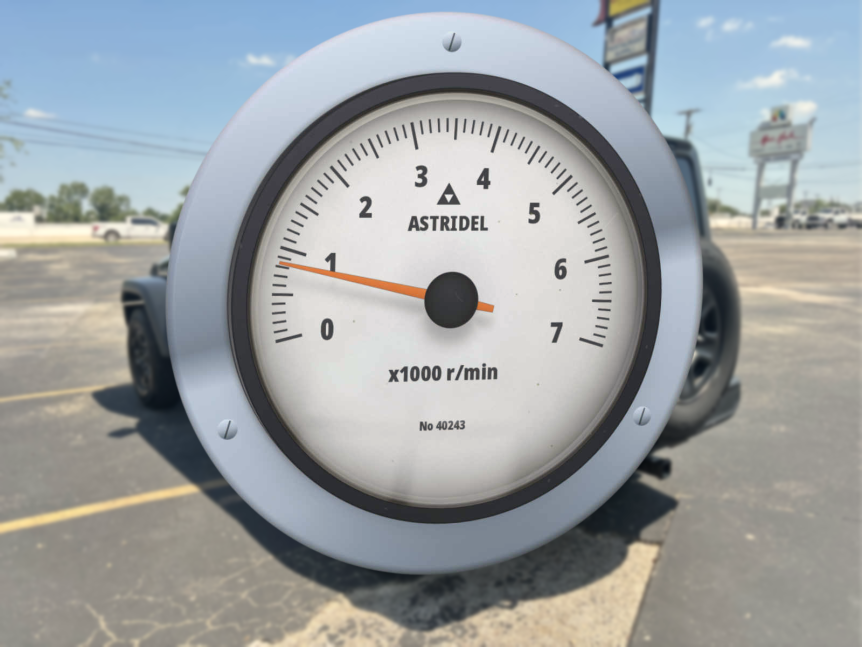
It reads 850,rpm
